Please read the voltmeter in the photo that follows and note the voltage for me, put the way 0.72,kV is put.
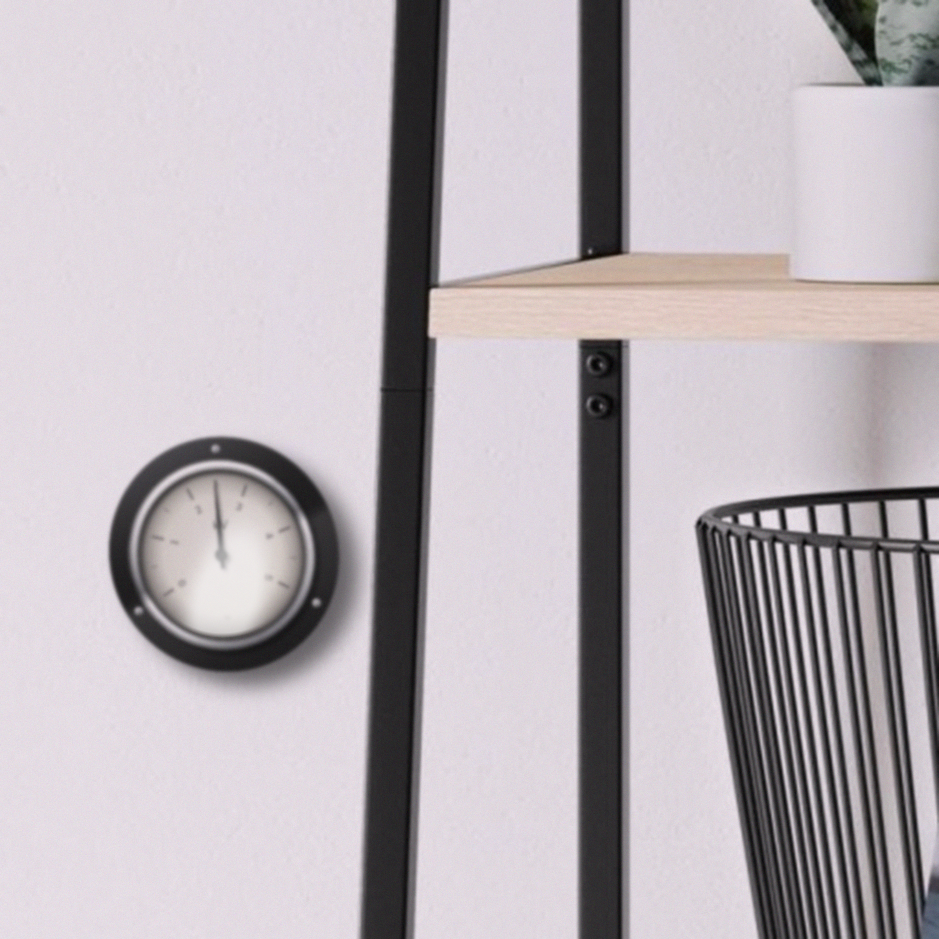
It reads 2.5,kV
